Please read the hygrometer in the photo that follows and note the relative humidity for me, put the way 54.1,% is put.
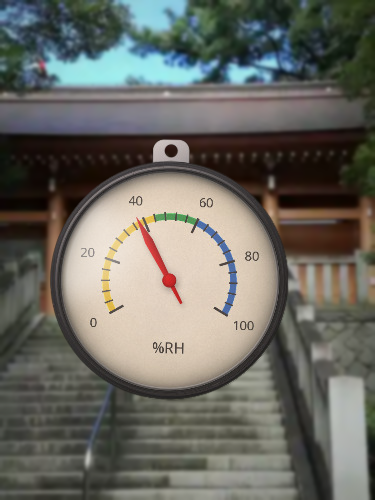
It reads 38,%
